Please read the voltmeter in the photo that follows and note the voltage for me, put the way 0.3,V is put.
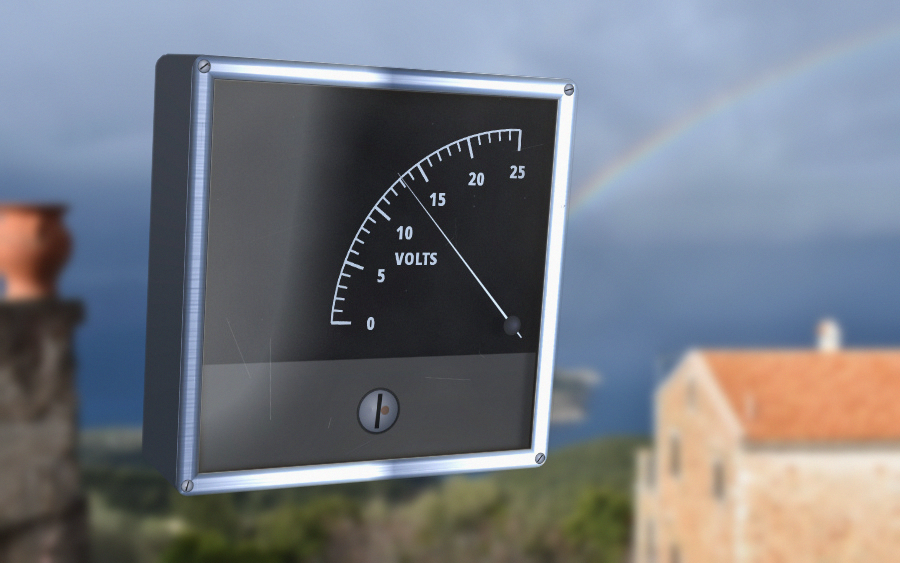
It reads 13,V
